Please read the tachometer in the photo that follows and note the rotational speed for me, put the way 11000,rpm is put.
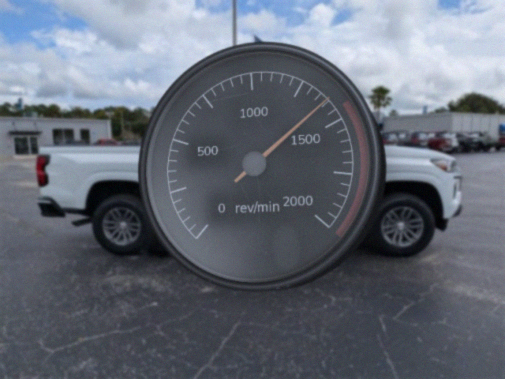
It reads 1400,rpm
